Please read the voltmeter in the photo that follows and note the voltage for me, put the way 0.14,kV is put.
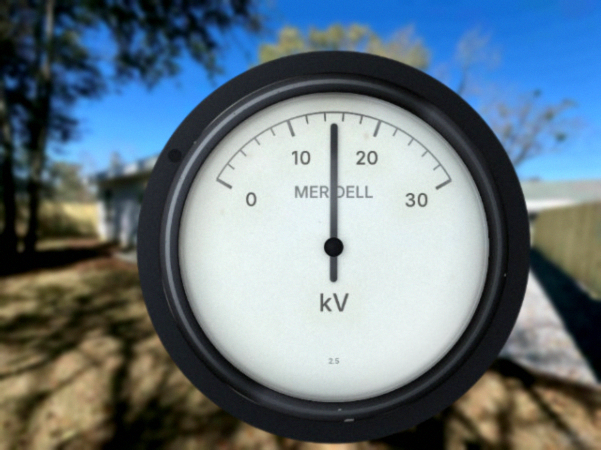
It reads 15,kV
